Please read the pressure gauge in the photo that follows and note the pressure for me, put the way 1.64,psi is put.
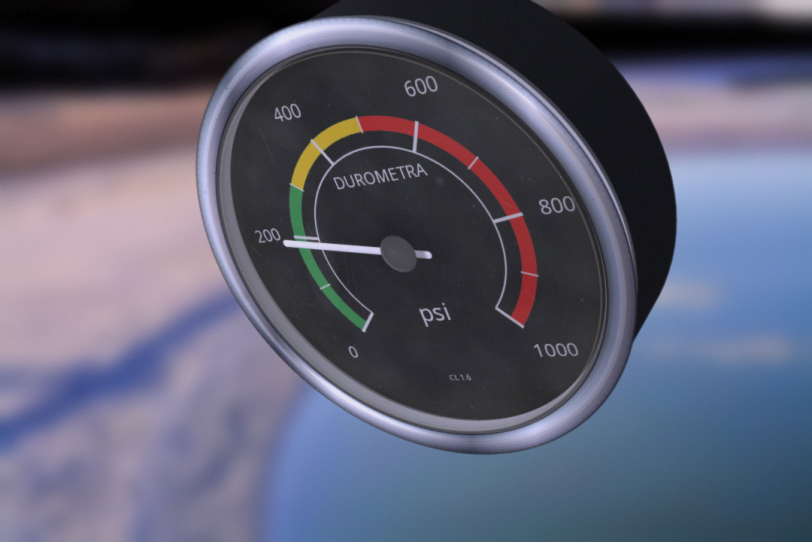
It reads 200,psi
